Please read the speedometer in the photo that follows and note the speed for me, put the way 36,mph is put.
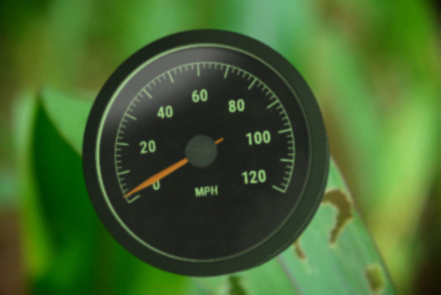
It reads 2,mph
